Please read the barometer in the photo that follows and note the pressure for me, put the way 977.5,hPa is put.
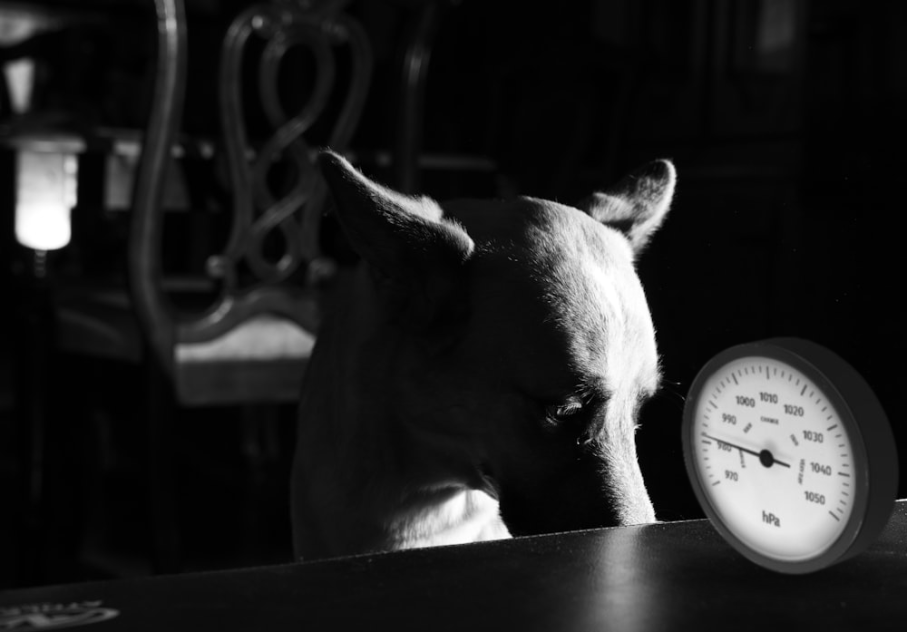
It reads 982,hPa
